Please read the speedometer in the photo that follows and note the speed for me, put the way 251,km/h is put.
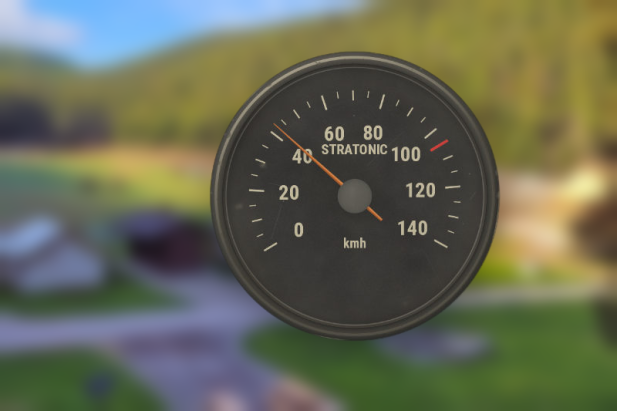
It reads 42.5,km/h
